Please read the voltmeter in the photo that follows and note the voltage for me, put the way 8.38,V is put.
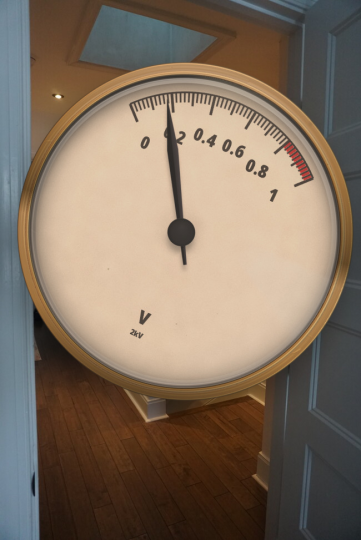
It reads 0.18,V
